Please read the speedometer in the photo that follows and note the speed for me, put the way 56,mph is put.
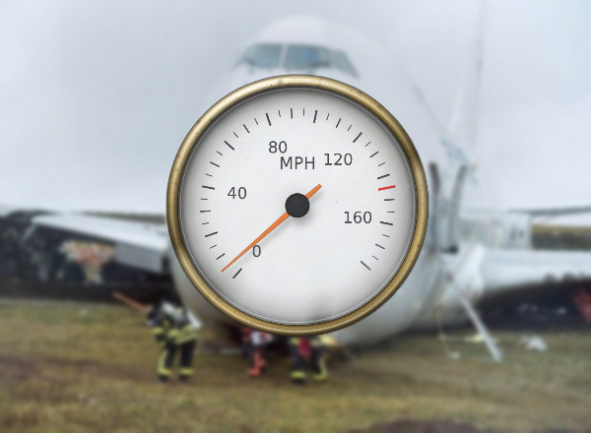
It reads 5,mph
